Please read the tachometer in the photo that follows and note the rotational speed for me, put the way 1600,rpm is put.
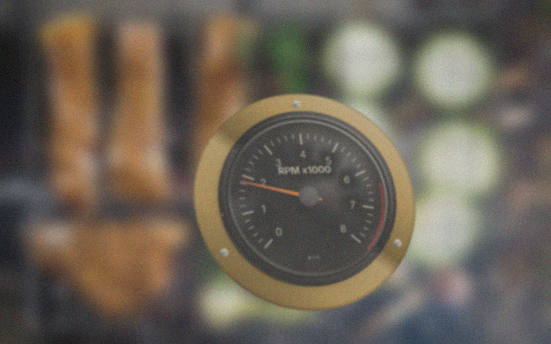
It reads 1800,rpm
